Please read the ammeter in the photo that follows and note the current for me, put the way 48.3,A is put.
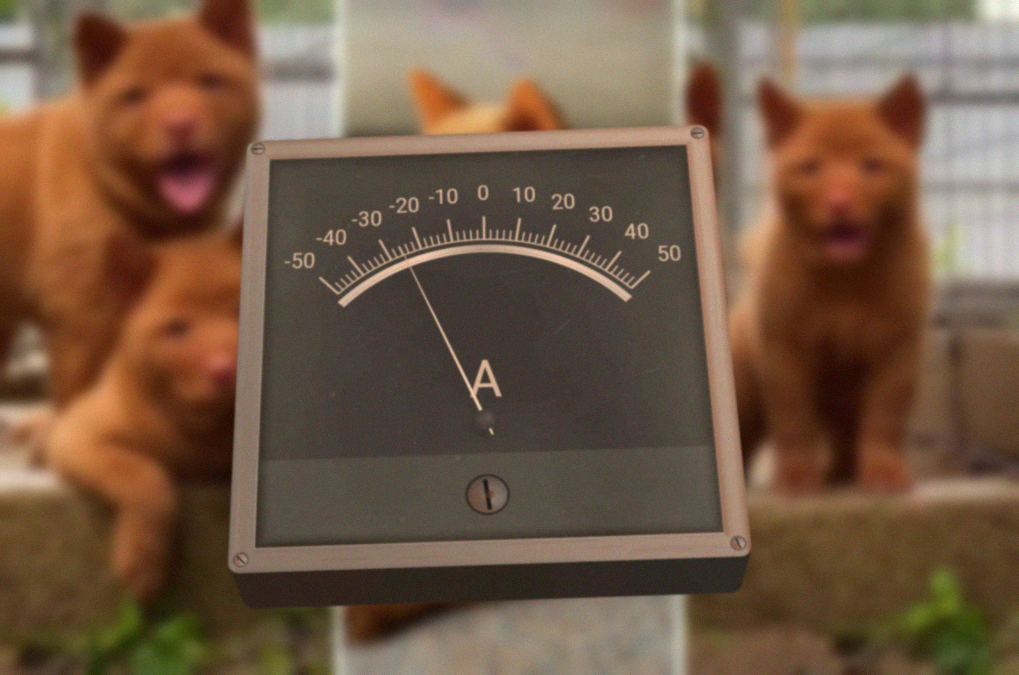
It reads -26,A
